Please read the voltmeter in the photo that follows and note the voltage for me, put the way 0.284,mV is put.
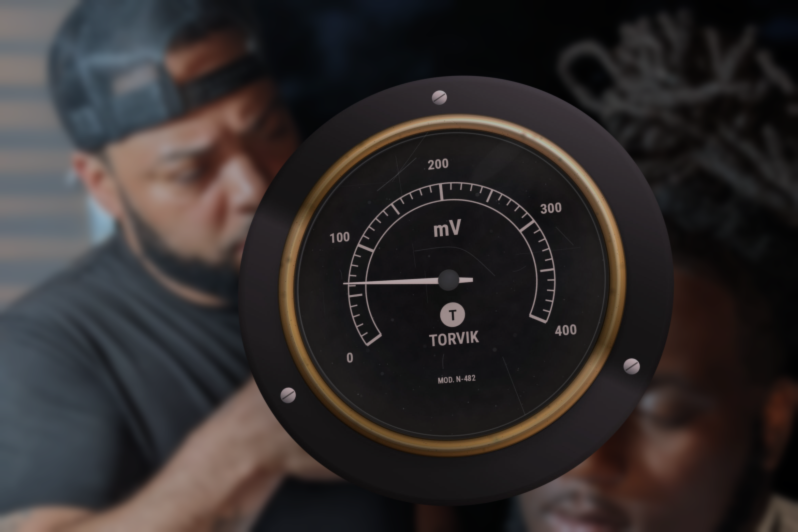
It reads 60,mV
